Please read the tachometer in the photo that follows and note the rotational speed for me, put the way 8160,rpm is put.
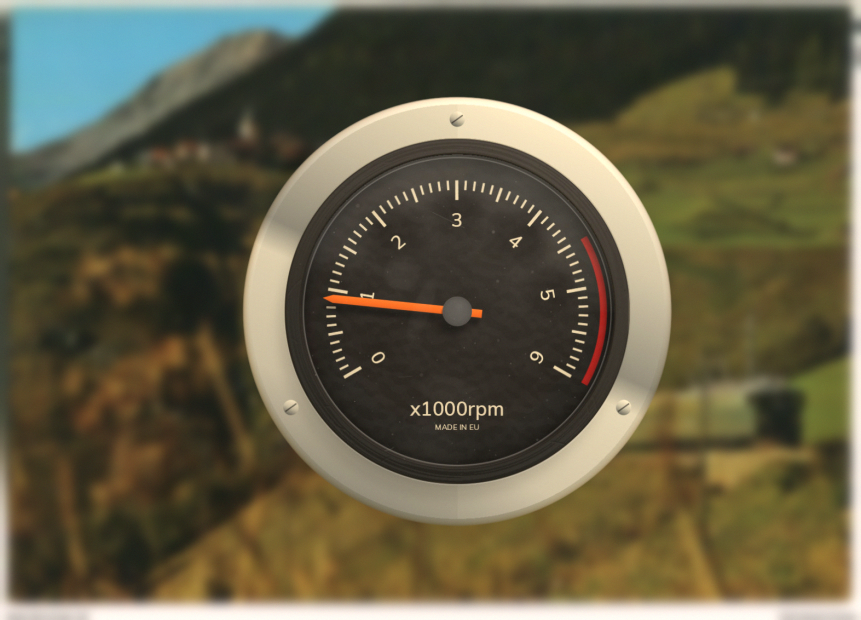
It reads 900,rpm
